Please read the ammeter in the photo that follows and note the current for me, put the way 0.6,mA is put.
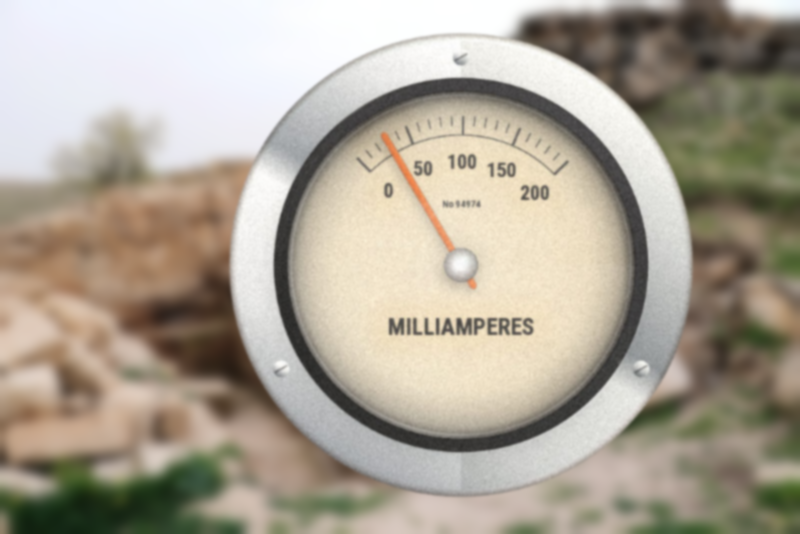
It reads 30,mA
